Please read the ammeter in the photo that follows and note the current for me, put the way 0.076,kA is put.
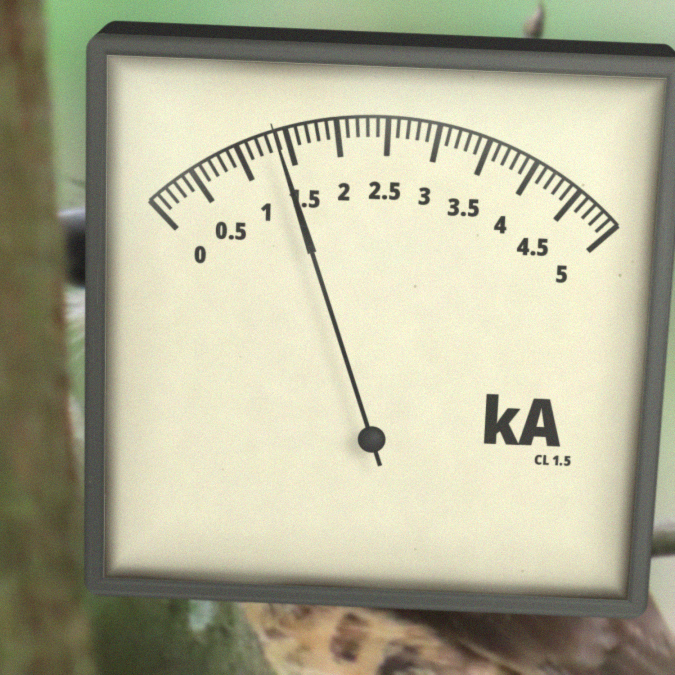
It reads 1.4,kA
